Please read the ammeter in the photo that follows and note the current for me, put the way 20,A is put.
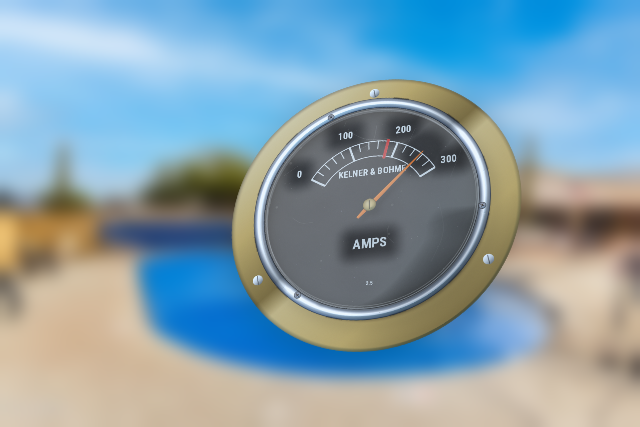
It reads 260,A
